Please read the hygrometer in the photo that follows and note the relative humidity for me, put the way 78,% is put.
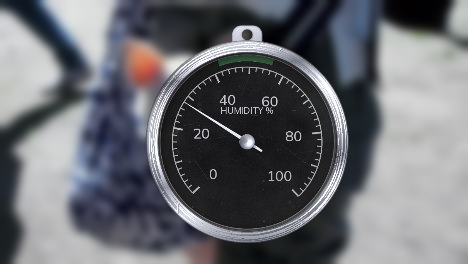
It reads 28,%
